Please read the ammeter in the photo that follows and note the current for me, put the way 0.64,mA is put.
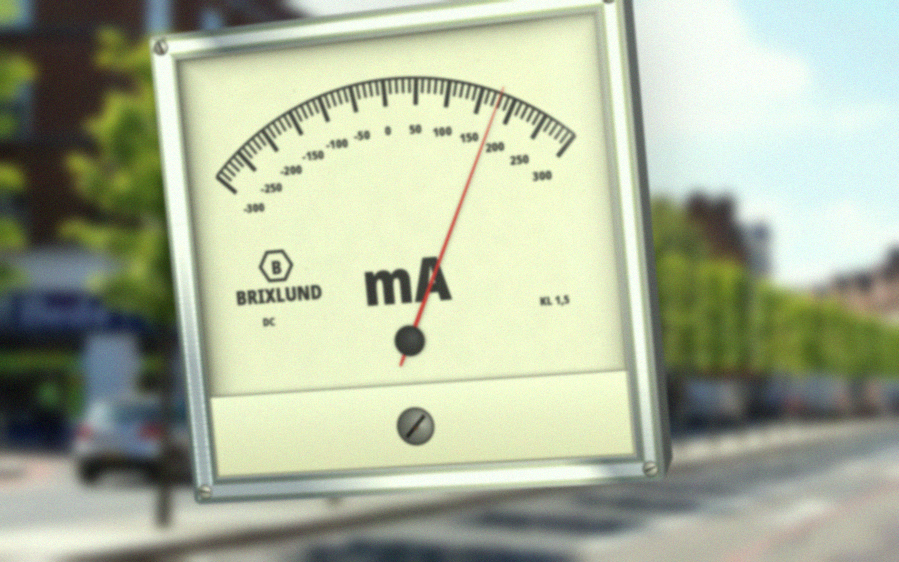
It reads 180,mA
